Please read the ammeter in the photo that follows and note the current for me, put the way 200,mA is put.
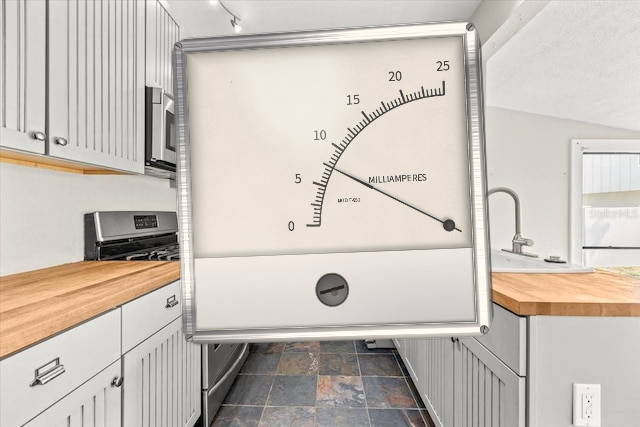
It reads 7.5,mA
